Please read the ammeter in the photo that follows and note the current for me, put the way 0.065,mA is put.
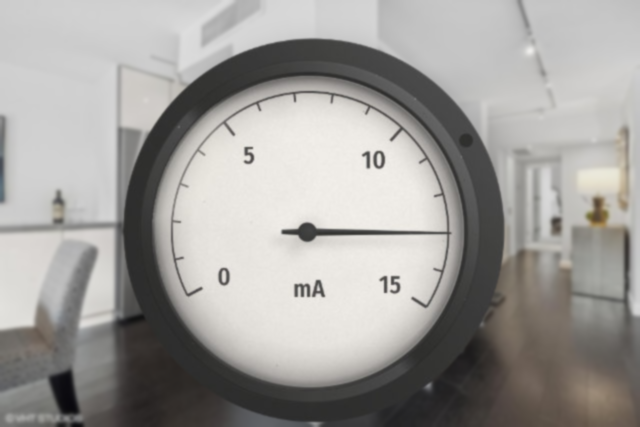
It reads 13,mA
